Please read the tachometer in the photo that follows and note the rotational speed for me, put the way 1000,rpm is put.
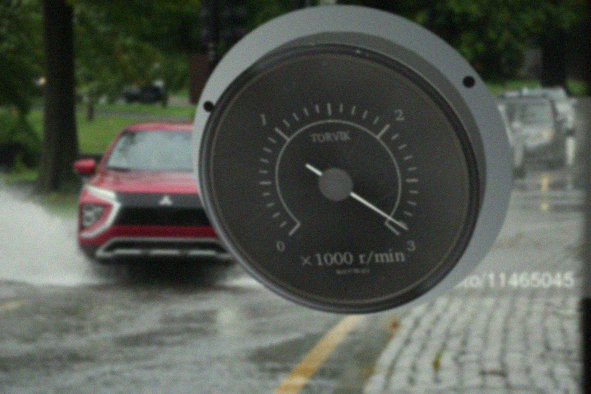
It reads 2900,rpm
